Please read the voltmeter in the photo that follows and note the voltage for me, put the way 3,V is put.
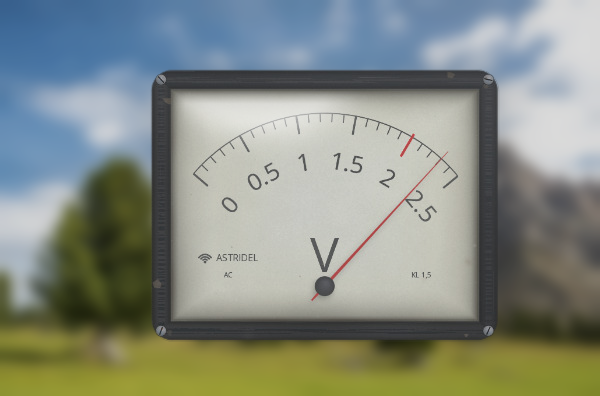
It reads 2.3,V
